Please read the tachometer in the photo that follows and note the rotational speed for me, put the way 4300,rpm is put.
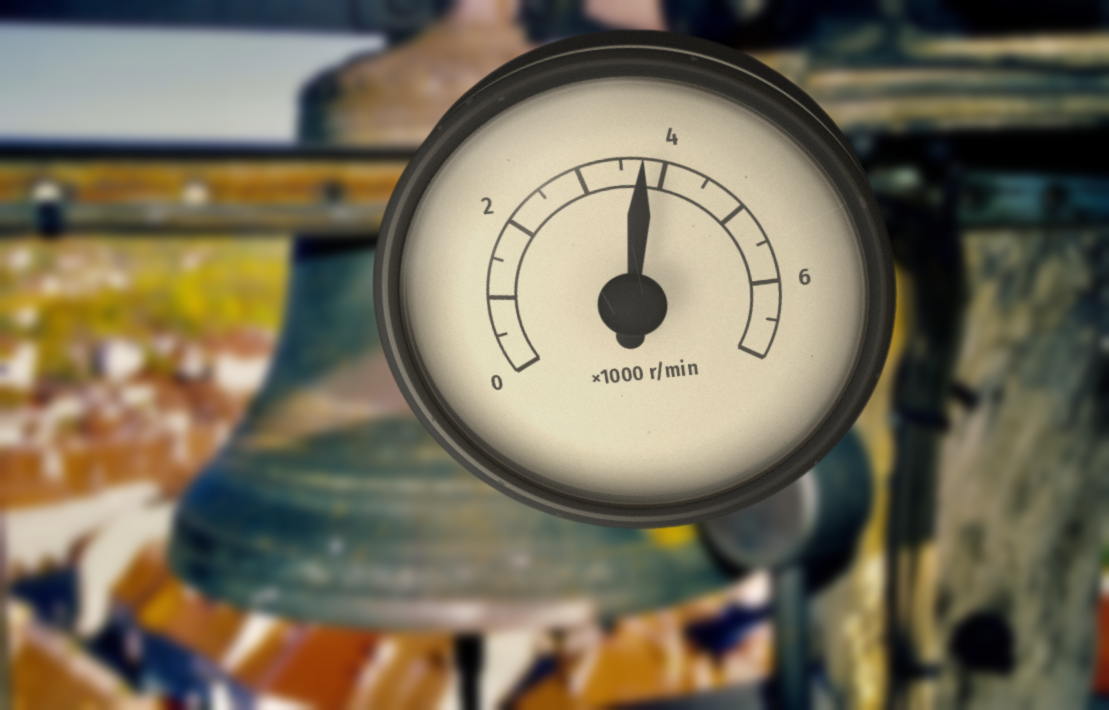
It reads 3750,rpm
